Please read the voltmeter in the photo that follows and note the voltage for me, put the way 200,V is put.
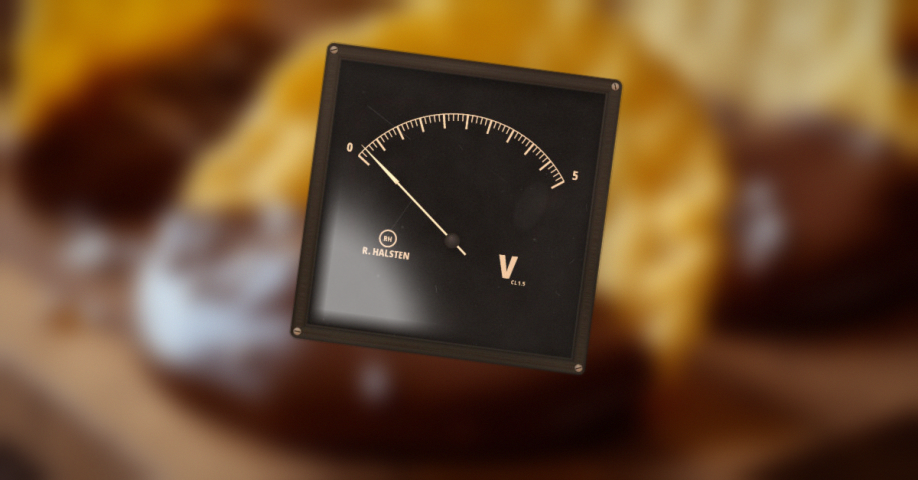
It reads 0.2,V
